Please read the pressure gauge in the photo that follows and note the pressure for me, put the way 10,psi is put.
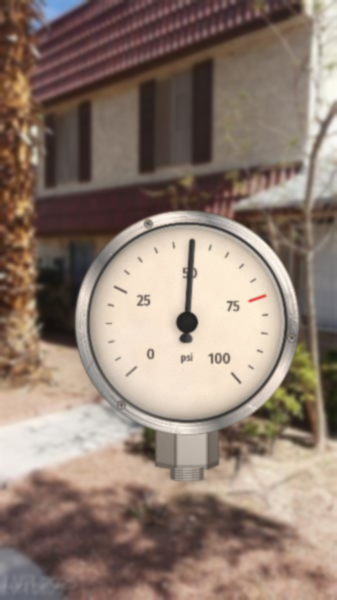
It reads 50,psi
